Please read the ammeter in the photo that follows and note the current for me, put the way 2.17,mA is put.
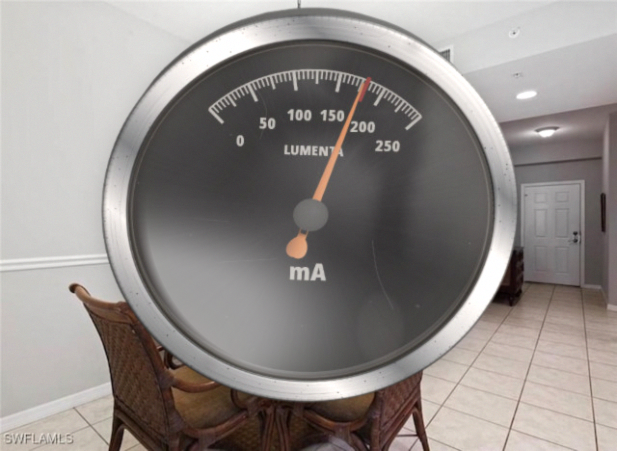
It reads 175,mA
